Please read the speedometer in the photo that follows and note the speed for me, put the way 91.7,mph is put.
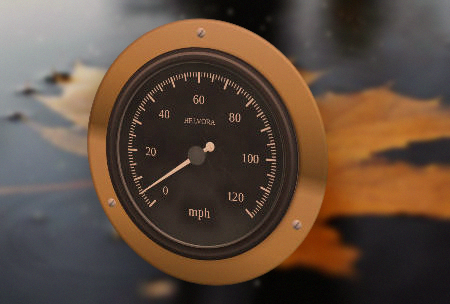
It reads 5,mph
